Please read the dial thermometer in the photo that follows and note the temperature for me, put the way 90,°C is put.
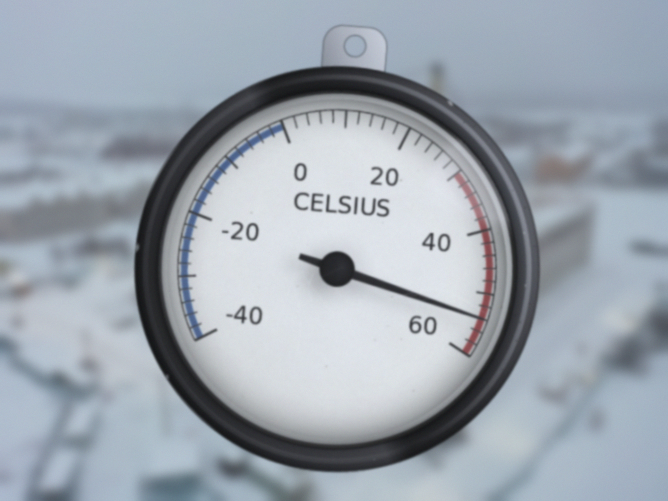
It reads 54,°C
